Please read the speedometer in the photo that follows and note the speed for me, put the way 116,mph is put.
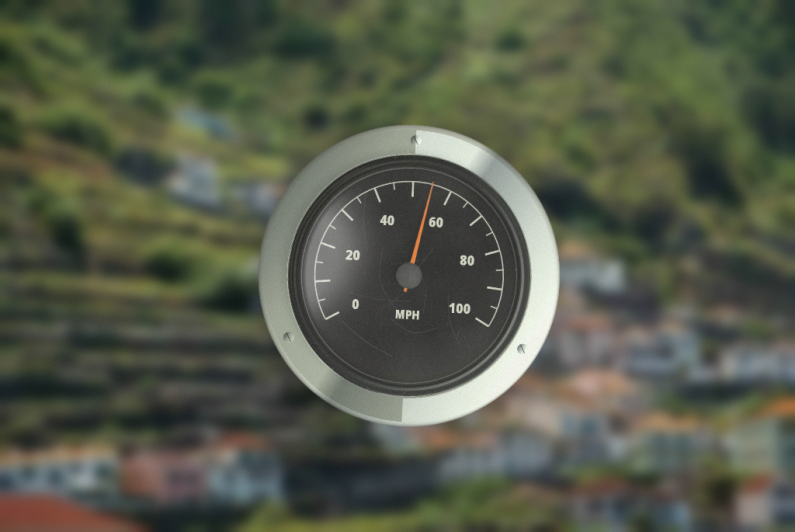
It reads 55,mph
